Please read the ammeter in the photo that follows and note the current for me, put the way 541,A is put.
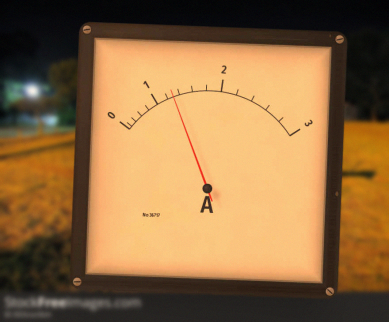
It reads 1.3,A
